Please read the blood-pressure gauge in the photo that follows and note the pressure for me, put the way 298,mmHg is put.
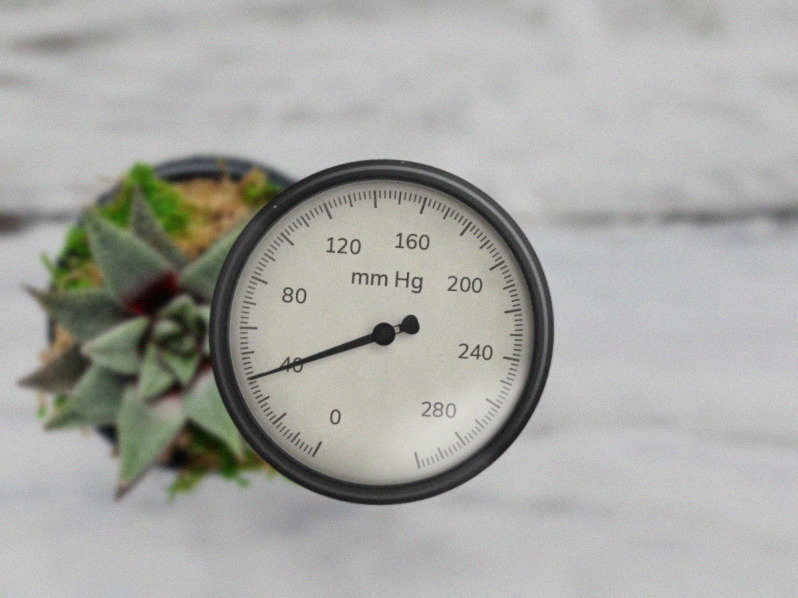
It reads 40,mmHg
